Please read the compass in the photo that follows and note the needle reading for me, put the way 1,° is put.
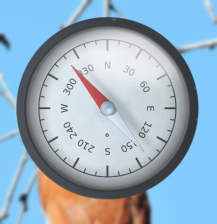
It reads 320,°
